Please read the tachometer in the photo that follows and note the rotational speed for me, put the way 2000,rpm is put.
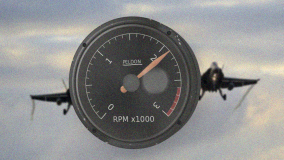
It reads 2100,rpm
